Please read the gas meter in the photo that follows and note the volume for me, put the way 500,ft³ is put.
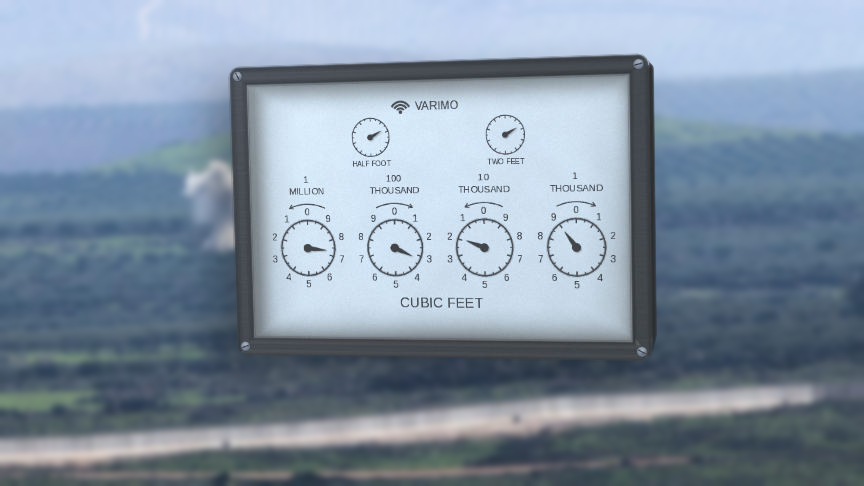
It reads 731900,ft³
